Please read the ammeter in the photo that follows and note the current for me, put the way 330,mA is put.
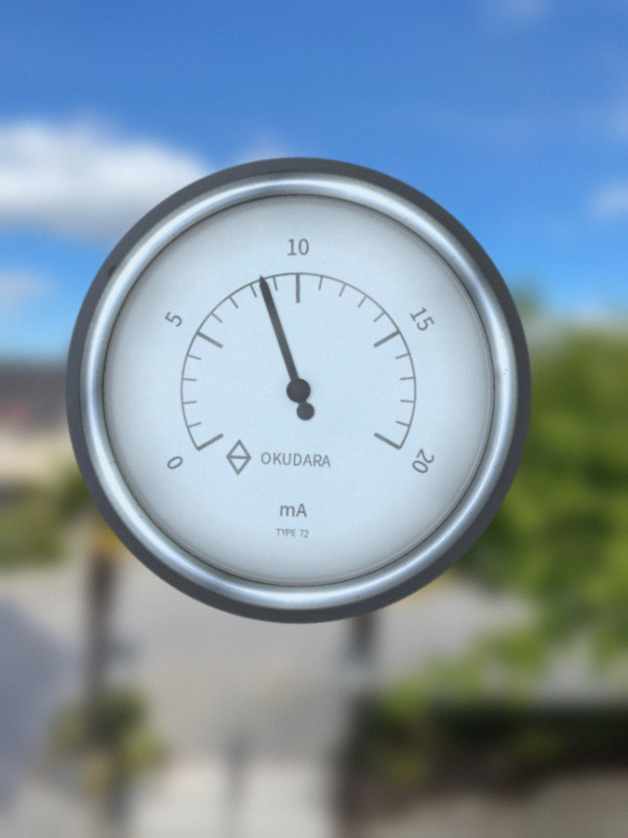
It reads 8.5,mA
